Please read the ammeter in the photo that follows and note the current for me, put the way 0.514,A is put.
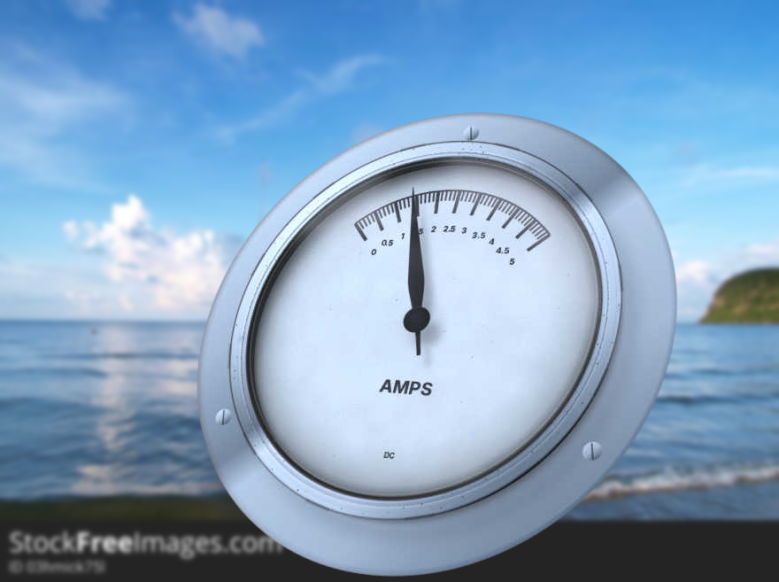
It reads 1.5,A
